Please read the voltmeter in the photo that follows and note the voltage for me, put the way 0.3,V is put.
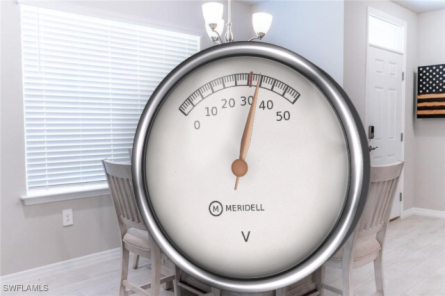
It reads 35,V
